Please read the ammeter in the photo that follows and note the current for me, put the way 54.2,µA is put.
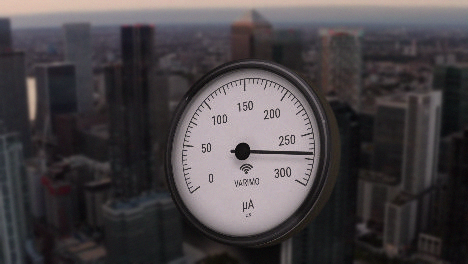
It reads 270,µA
